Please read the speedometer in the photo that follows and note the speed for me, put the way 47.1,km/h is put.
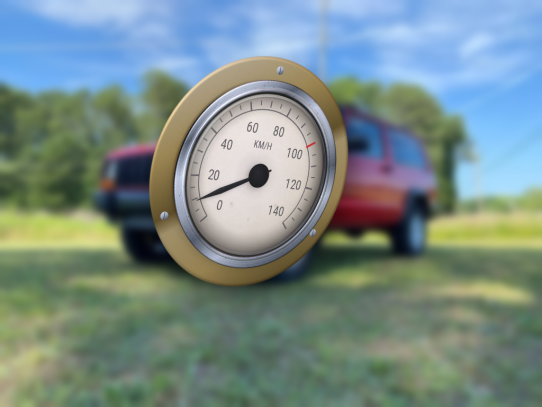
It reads 10,km/h
